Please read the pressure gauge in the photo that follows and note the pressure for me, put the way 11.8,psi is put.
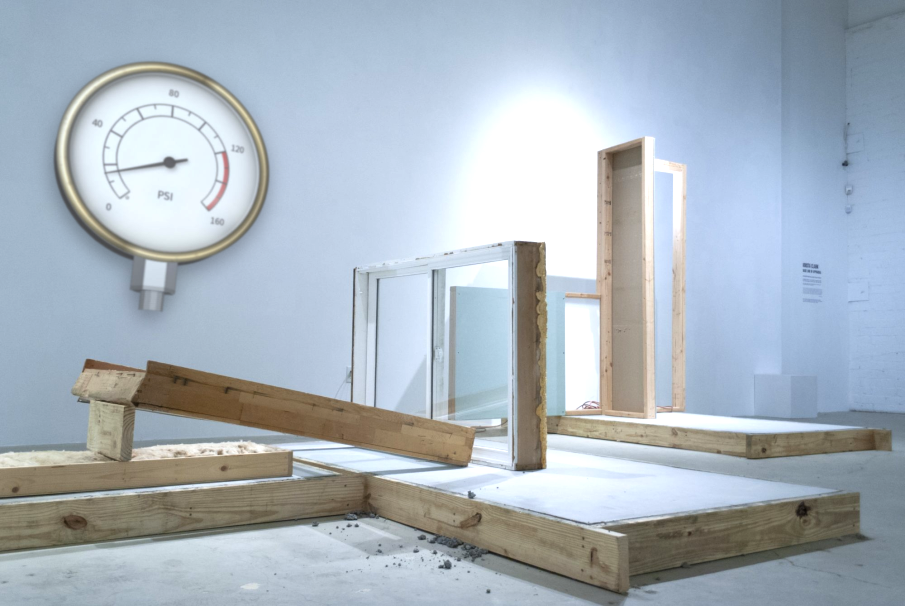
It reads 15,psi
